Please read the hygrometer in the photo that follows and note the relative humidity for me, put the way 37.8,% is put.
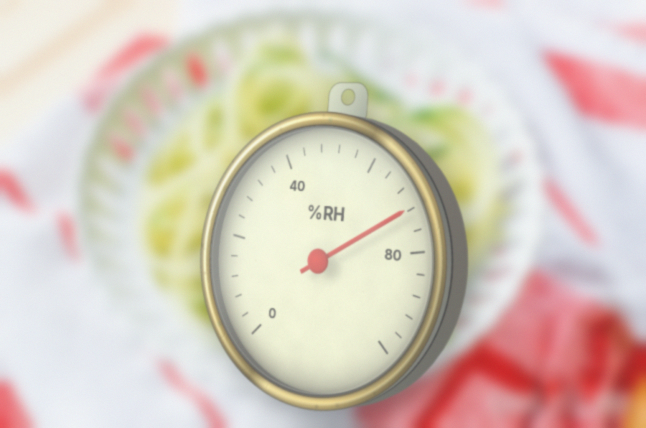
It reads 72,%
